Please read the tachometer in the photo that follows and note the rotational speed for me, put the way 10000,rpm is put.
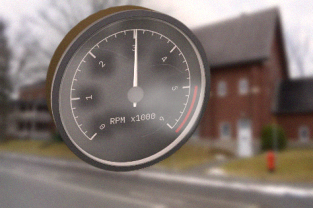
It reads 3000,rpm
